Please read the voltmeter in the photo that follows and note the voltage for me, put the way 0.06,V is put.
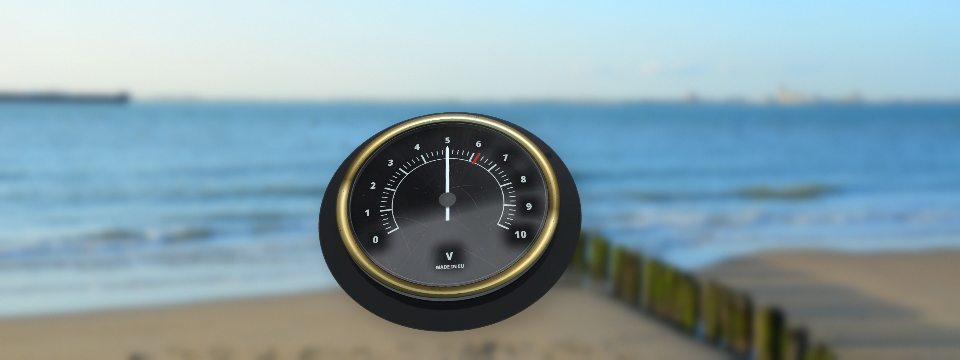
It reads 5,V
